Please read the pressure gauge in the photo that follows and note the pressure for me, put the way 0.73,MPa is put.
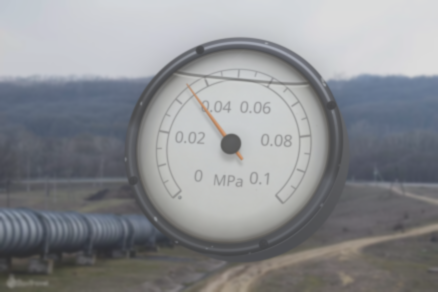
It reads 0.035,MPa
